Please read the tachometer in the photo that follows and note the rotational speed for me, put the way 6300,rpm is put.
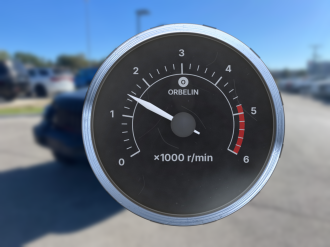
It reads 1500,rpm
